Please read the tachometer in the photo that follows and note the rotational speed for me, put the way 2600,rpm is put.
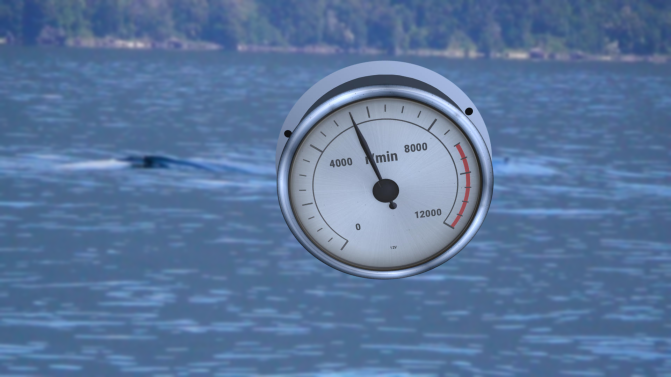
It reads 5500,rpm
